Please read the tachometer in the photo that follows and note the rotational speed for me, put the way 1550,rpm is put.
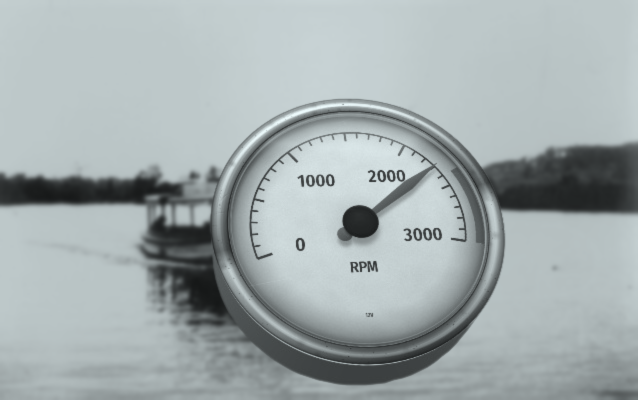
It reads 2300,rpm
